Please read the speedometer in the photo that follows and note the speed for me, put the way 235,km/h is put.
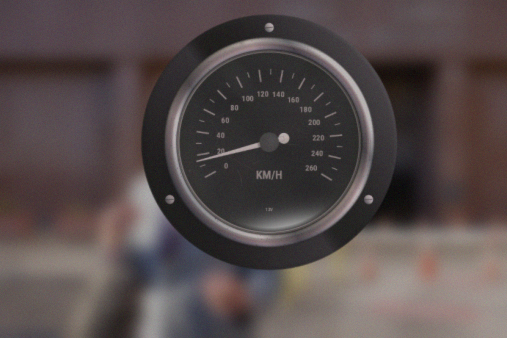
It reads 15,km/h
